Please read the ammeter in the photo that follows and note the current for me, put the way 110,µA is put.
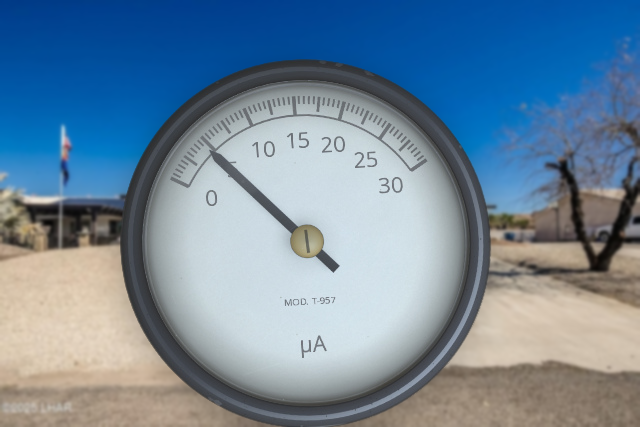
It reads 4.5,µA
